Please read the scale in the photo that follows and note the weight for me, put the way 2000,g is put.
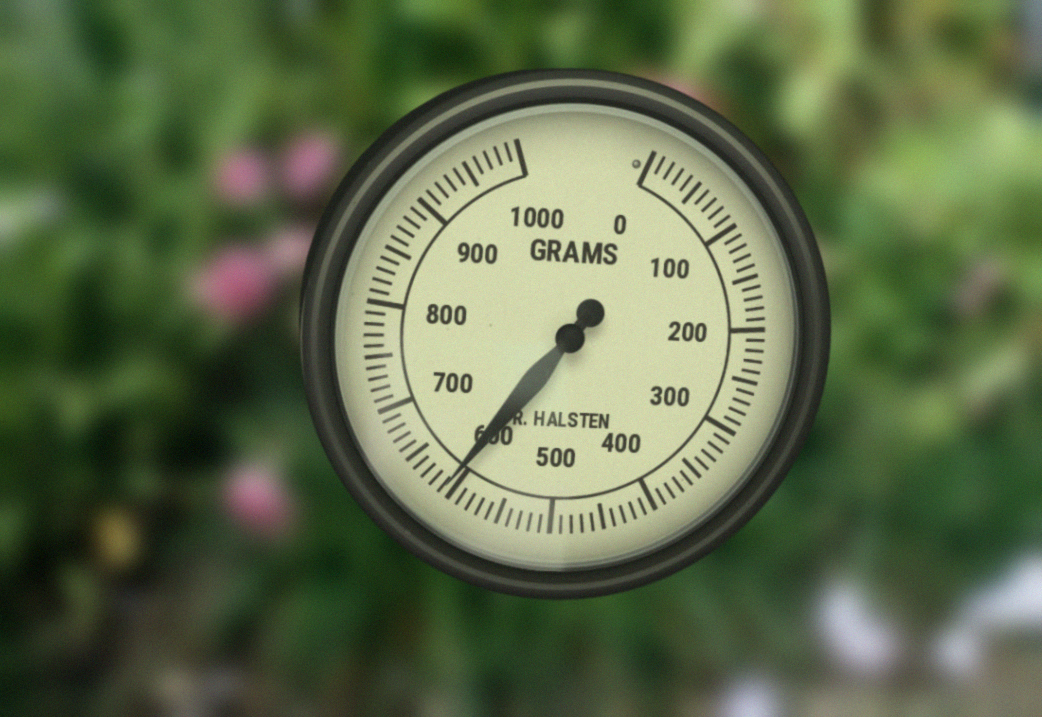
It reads 610,g
